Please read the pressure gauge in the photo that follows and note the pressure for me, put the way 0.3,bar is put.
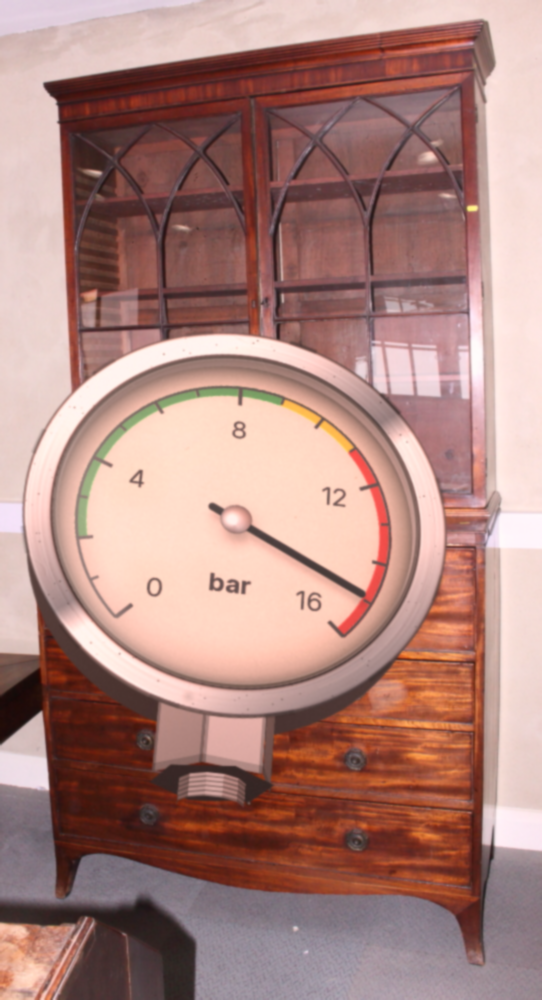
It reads 15,bar
